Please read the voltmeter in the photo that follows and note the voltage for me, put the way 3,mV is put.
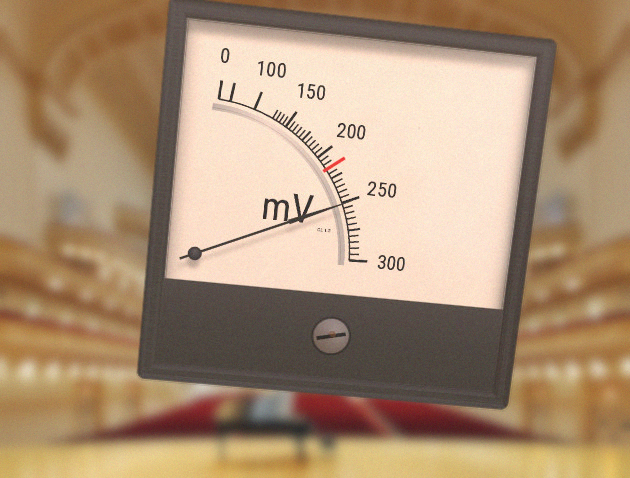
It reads 250,mV
